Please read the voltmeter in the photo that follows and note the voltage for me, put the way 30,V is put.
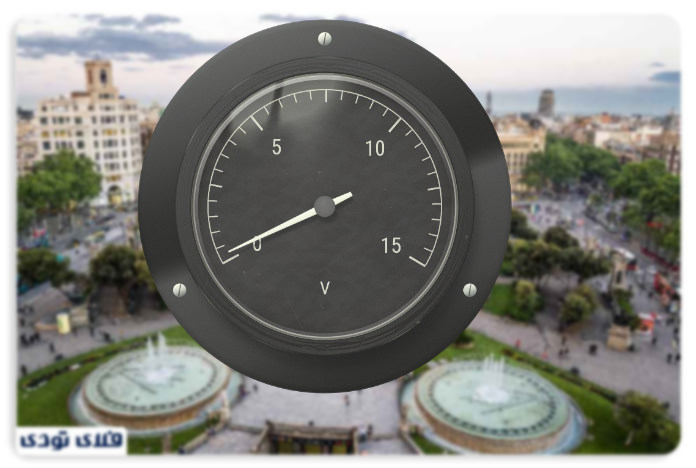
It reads 0.25,V
